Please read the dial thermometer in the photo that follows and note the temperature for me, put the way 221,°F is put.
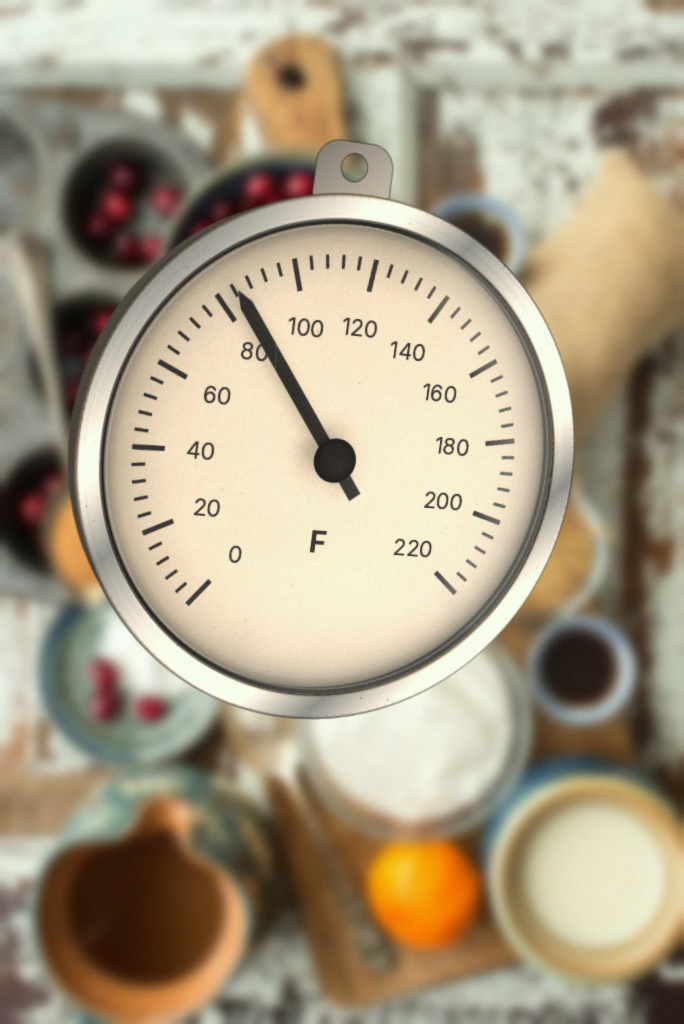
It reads 84,°F
